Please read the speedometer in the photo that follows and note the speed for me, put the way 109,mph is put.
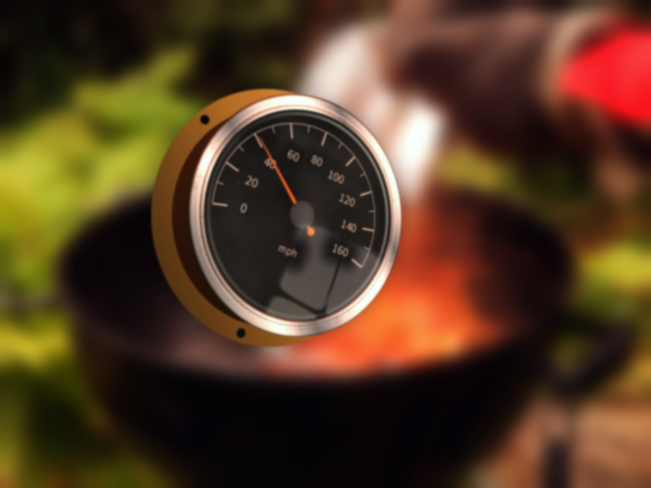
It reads 40,mph
